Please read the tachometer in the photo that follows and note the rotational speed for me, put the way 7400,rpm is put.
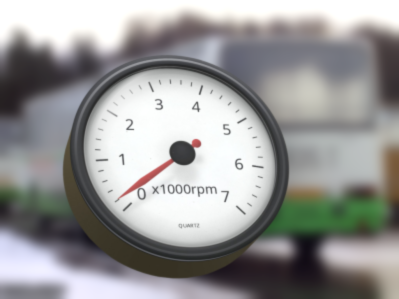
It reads 200,rpm
